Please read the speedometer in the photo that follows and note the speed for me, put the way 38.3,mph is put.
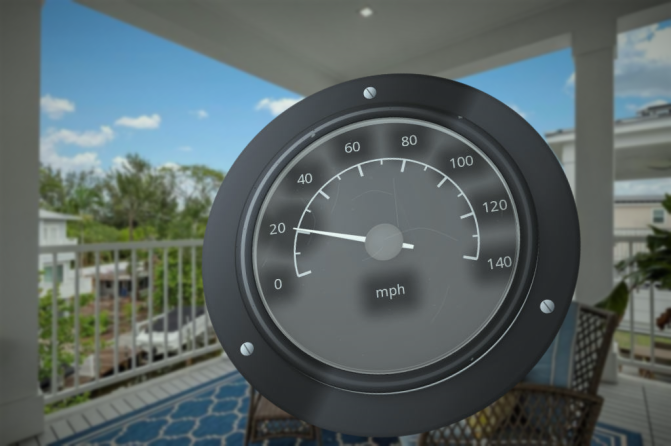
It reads 20,mph
